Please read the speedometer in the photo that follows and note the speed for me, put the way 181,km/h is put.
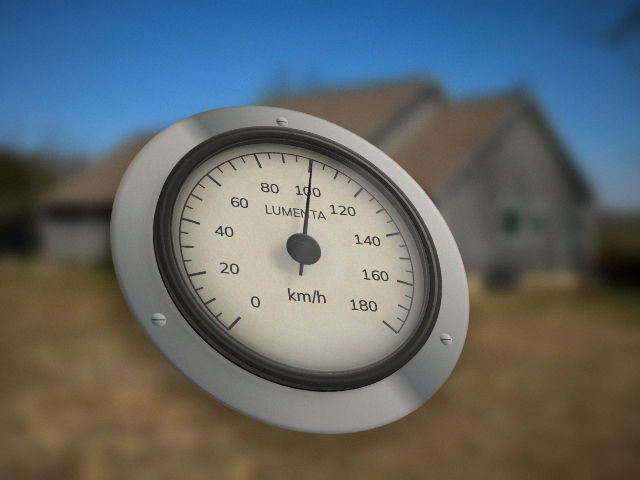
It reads 100,km/h
